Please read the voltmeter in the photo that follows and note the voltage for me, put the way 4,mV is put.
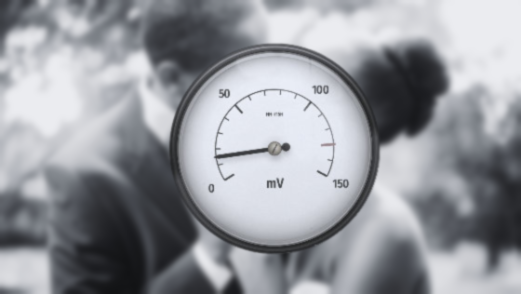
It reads 15,mV
